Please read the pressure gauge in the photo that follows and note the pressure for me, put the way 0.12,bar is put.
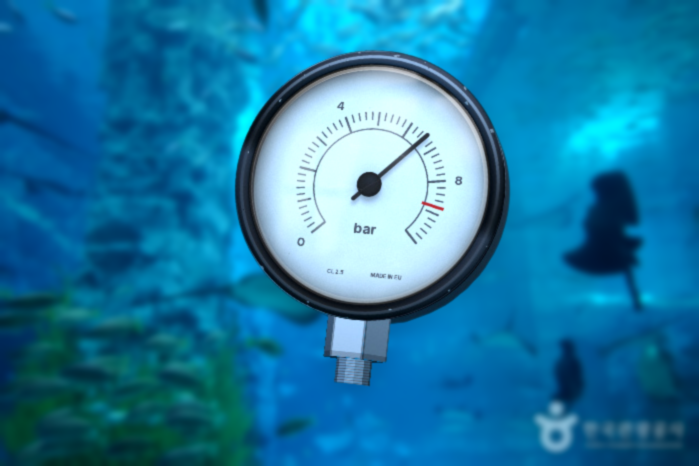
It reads 6.6,bar
